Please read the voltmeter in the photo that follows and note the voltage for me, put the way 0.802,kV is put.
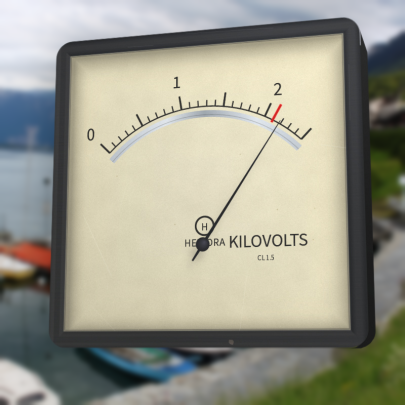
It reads 2.2,kV
